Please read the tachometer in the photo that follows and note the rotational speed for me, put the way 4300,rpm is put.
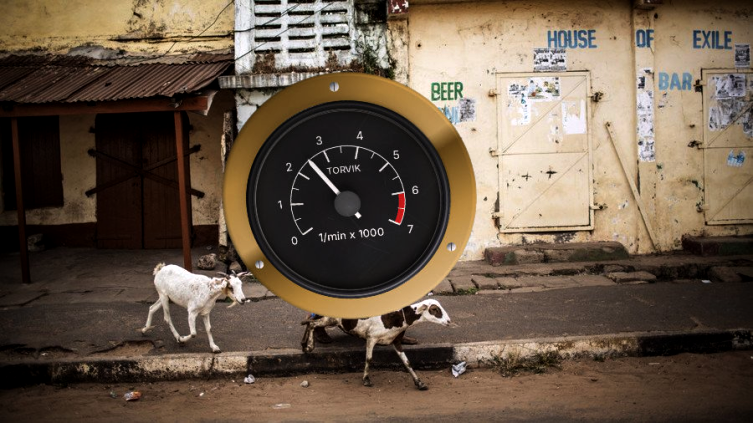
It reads 2500,rpm
